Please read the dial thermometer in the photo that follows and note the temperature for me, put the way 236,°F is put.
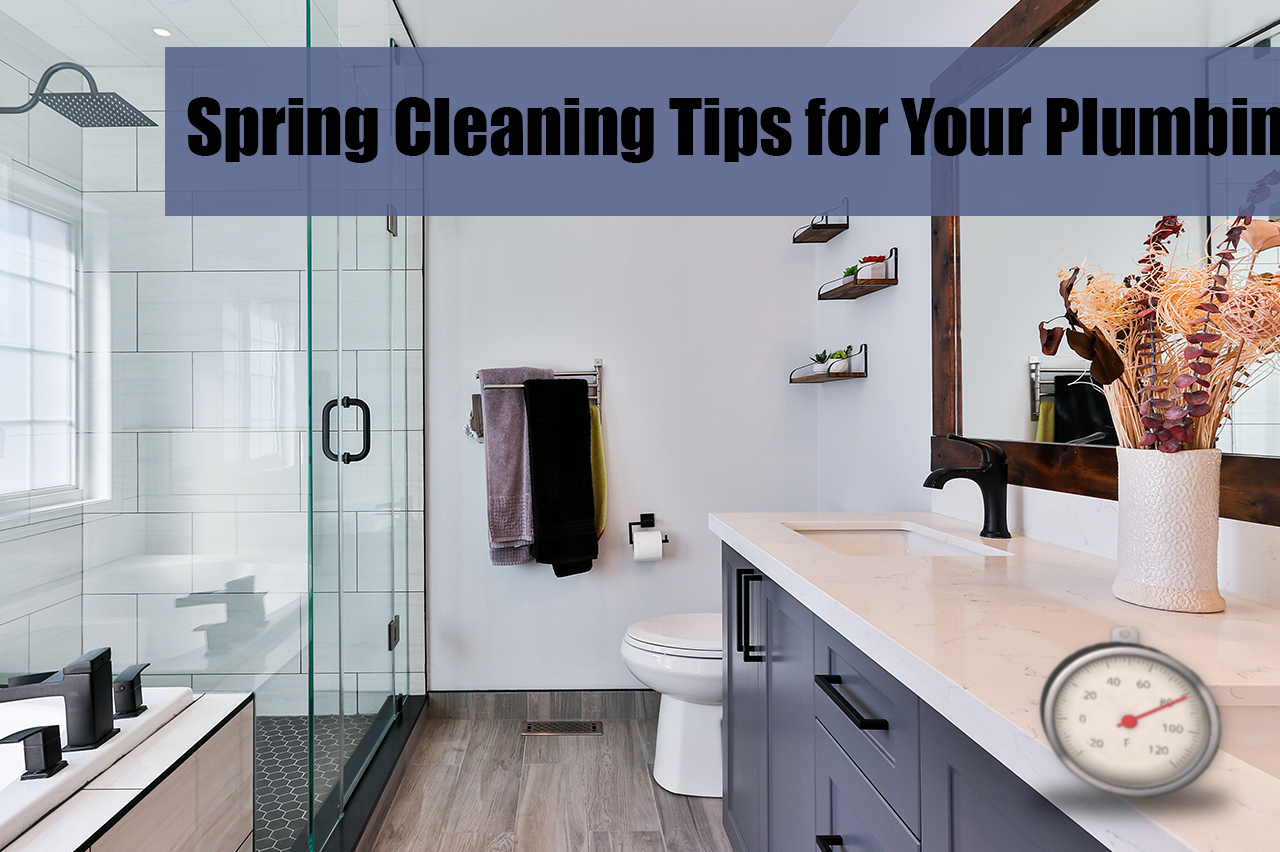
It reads 80,°F
